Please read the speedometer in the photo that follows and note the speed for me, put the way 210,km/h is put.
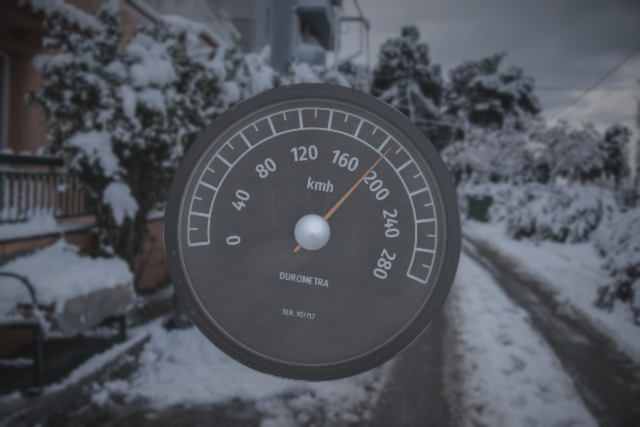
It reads 185,km/h
